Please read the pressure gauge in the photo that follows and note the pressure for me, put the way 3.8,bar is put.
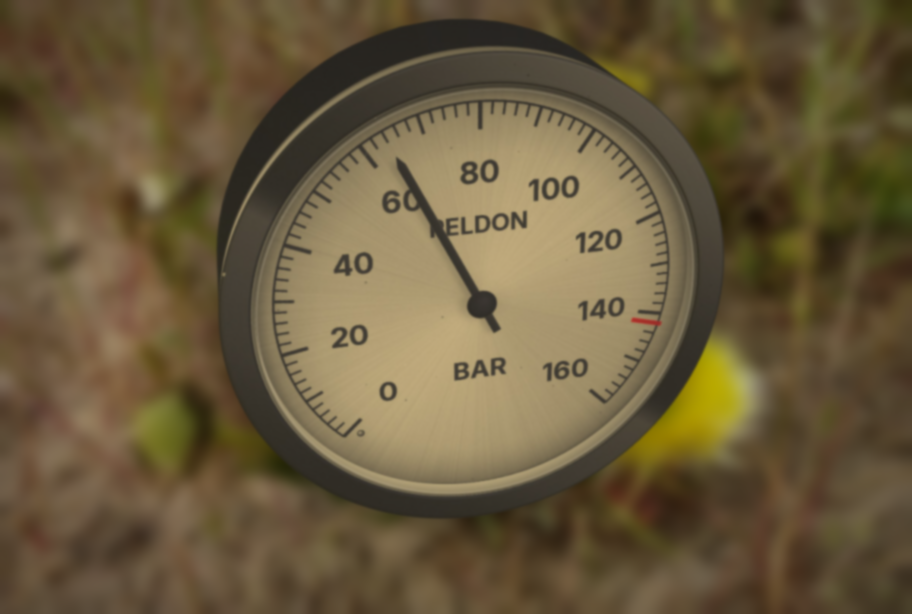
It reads 64,bar
